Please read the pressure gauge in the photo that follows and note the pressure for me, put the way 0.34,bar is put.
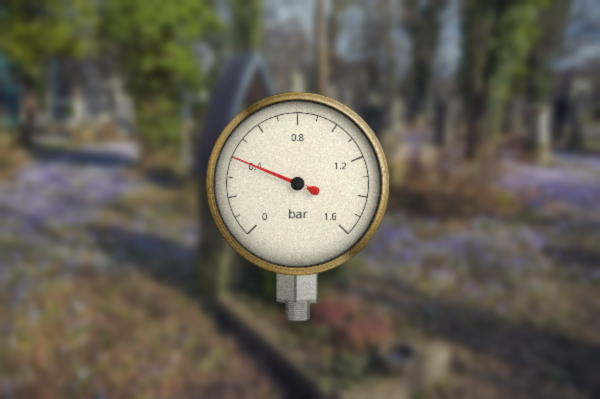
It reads 0.4,bar
